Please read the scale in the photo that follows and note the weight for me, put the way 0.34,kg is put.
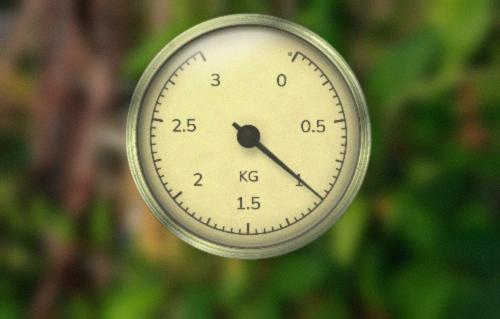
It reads 1,kg
